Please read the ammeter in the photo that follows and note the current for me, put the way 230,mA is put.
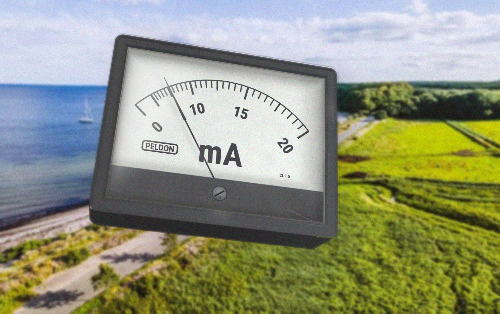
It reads 7.5,mA
